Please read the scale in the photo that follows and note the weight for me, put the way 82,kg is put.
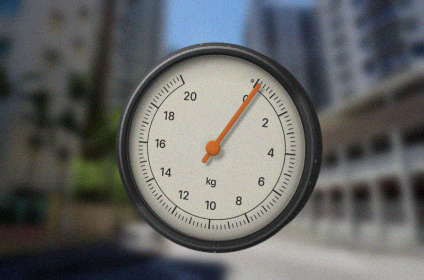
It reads 0.2,kg
